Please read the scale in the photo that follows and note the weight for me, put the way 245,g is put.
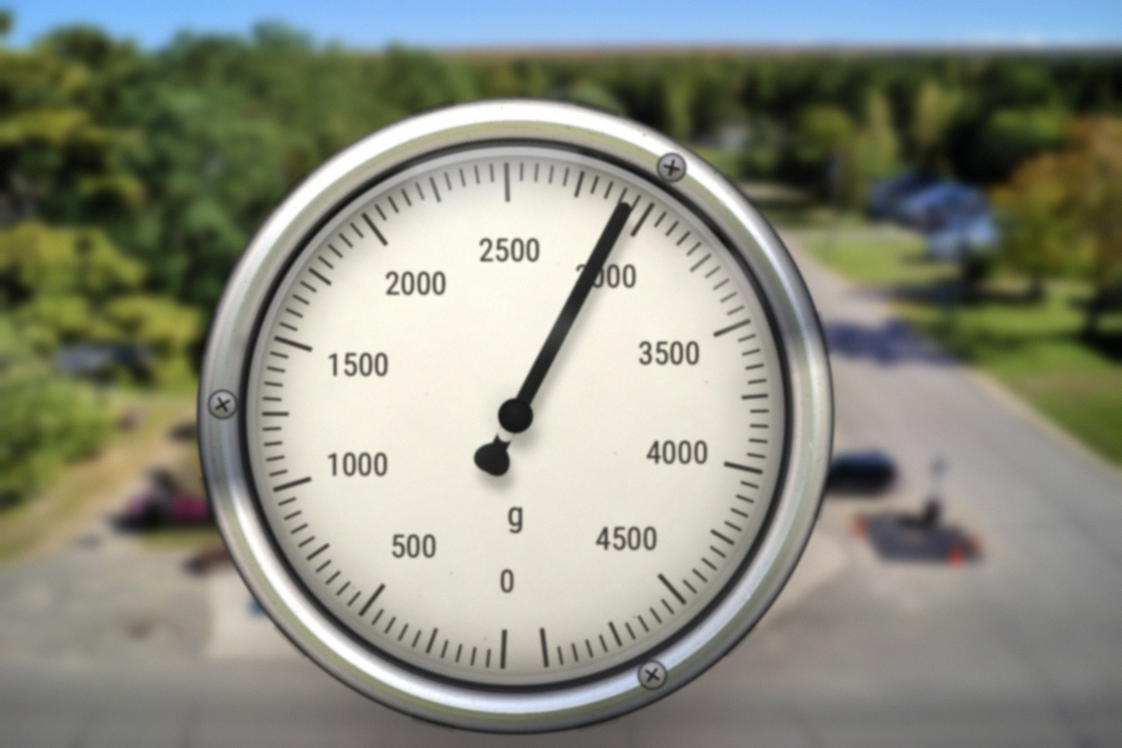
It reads 2925,g
